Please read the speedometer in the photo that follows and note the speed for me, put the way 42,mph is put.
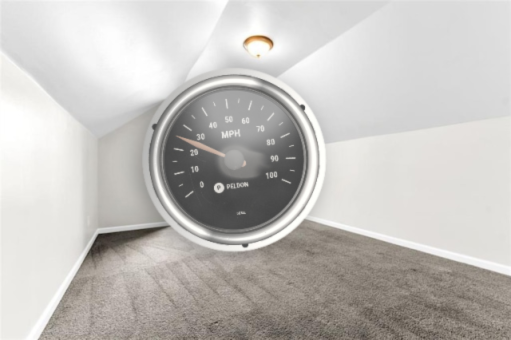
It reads 25,mph
